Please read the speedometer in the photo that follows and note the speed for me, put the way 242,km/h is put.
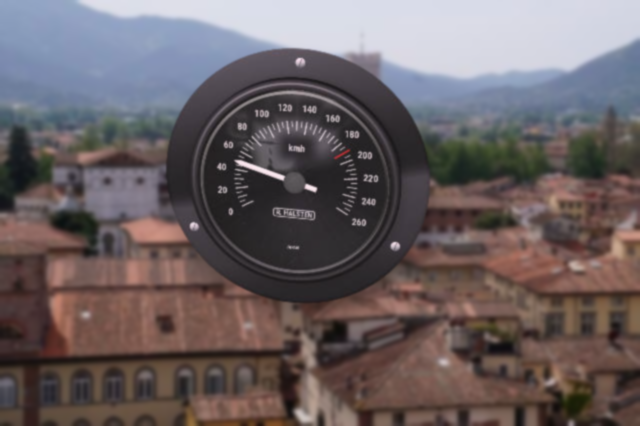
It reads 50,km/h
